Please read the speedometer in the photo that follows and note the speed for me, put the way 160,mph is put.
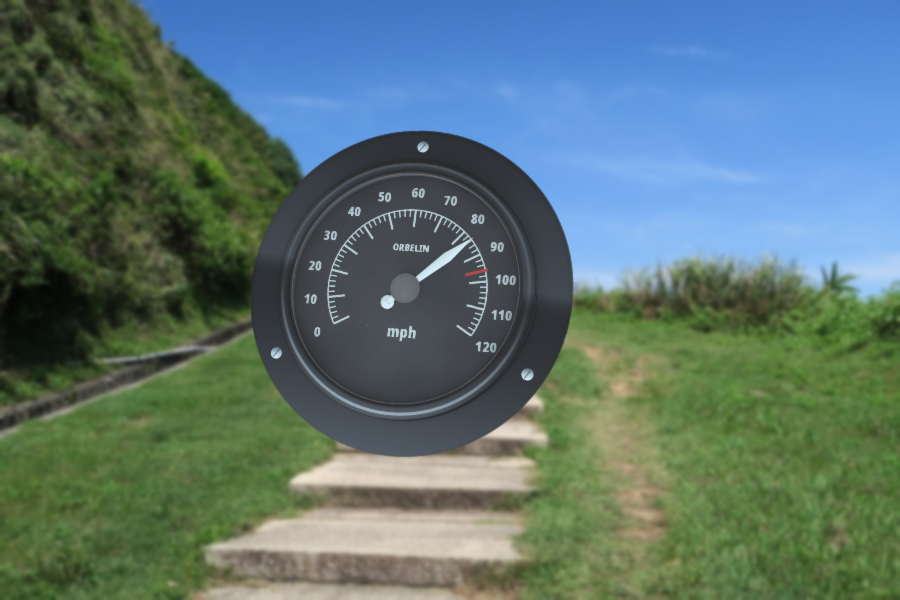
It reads 84,mph
